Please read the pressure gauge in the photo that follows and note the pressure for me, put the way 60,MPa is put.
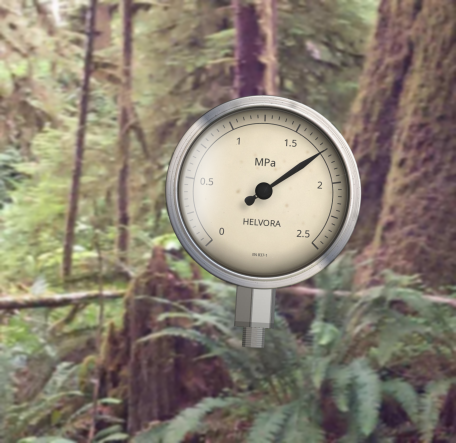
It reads 1.75,MPa
